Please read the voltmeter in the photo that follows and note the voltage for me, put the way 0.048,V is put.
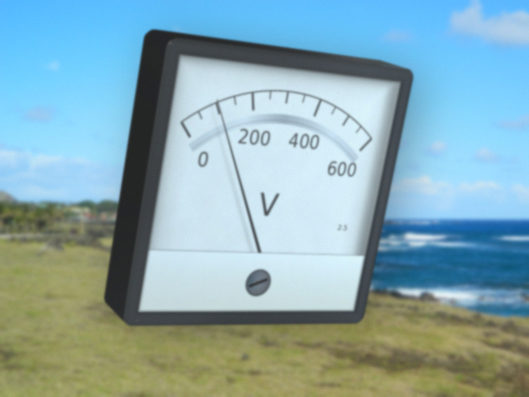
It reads 100,V
